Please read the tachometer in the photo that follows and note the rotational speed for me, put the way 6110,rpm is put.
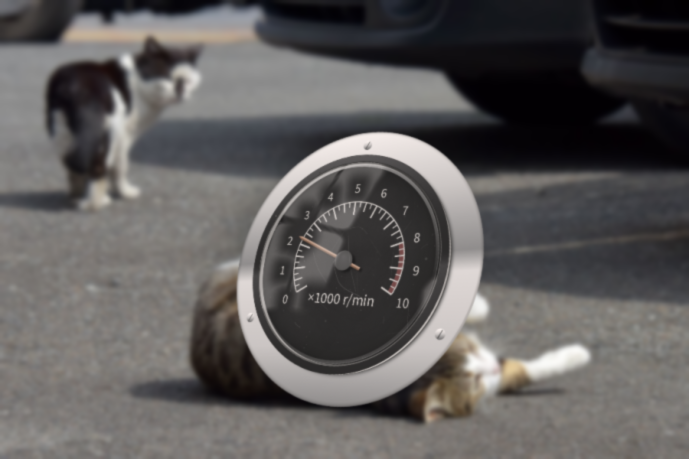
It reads 2250,rpm
